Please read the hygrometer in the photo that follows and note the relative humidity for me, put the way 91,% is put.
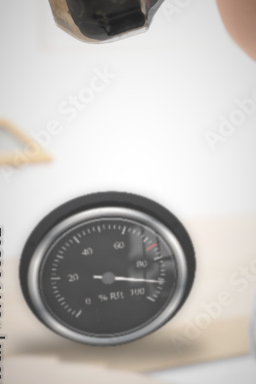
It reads 90,%
